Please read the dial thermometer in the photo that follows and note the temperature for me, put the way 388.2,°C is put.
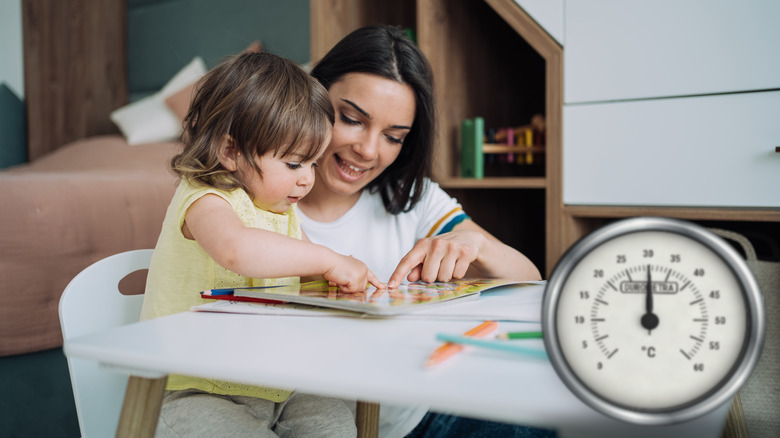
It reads 30,°C
